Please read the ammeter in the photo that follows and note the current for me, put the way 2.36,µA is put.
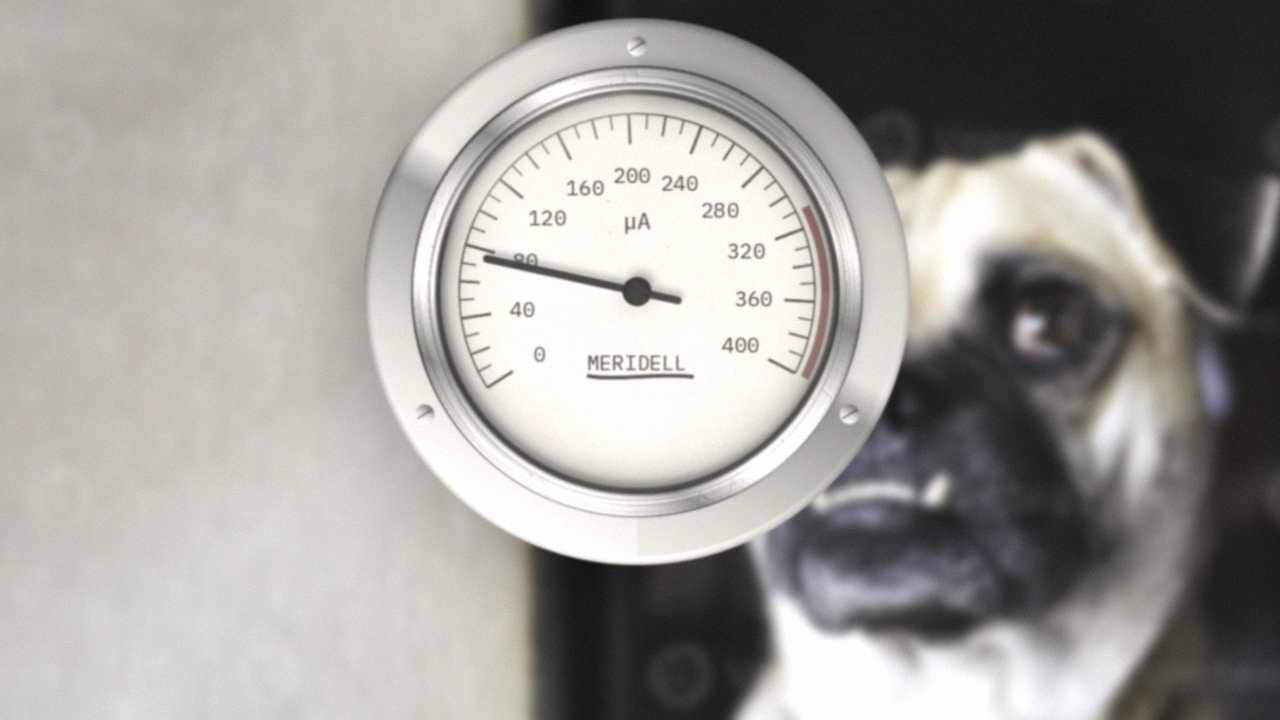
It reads 75,µA
